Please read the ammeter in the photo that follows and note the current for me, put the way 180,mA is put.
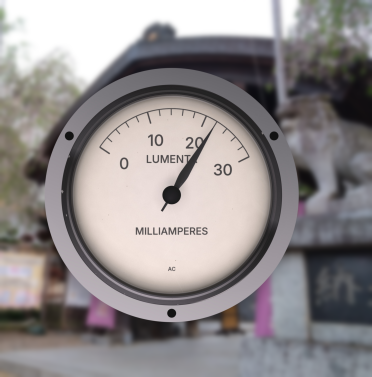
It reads 22,mA
